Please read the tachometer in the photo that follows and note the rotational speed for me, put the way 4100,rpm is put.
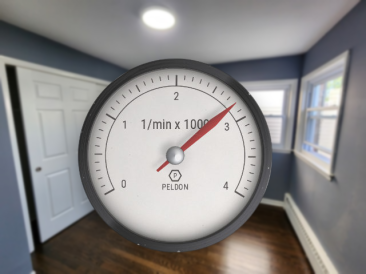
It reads 2800,rpm
